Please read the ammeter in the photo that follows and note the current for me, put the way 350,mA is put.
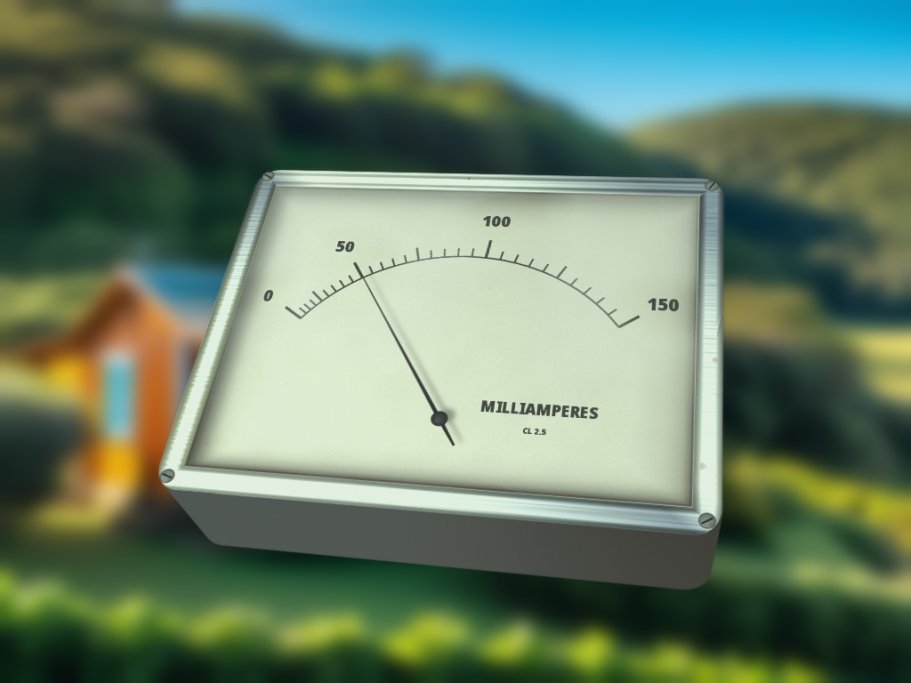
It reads 50,mA
